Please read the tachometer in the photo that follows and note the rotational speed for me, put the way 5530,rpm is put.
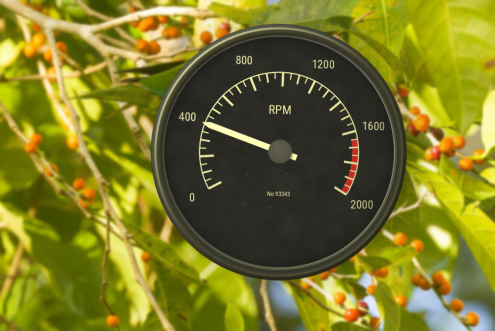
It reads 400,rpm
